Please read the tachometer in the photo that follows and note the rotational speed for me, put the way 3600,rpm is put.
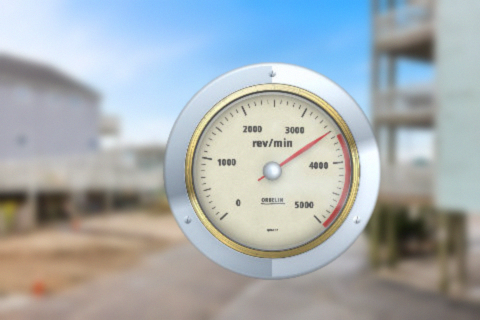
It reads 3500,rpm
